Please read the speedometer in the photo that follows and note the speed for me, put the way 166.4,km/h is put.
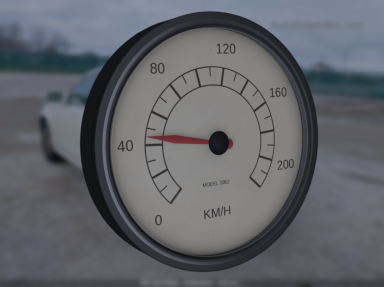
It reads 45,km/h
